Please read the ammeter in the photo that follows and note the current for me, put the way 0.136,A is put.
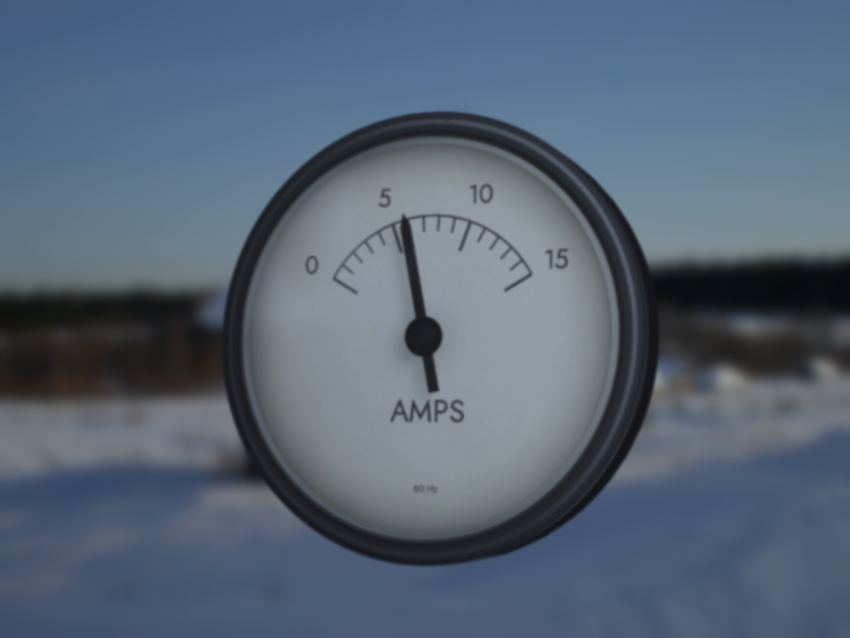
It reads 6,A
